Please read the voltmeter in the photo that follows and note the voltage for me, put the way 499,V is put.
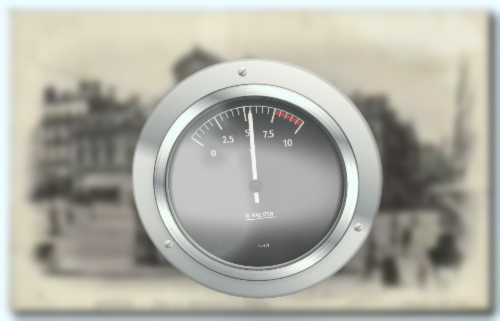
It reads 5.5,V
